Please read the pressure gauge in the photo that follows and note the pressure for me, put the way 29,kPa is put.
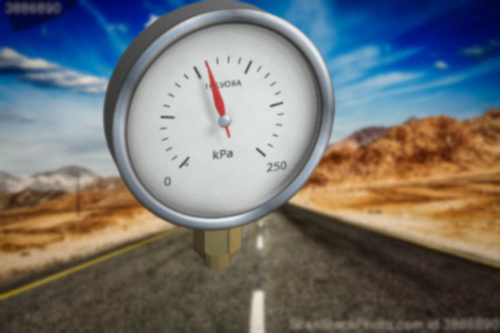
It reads 110,kPa
